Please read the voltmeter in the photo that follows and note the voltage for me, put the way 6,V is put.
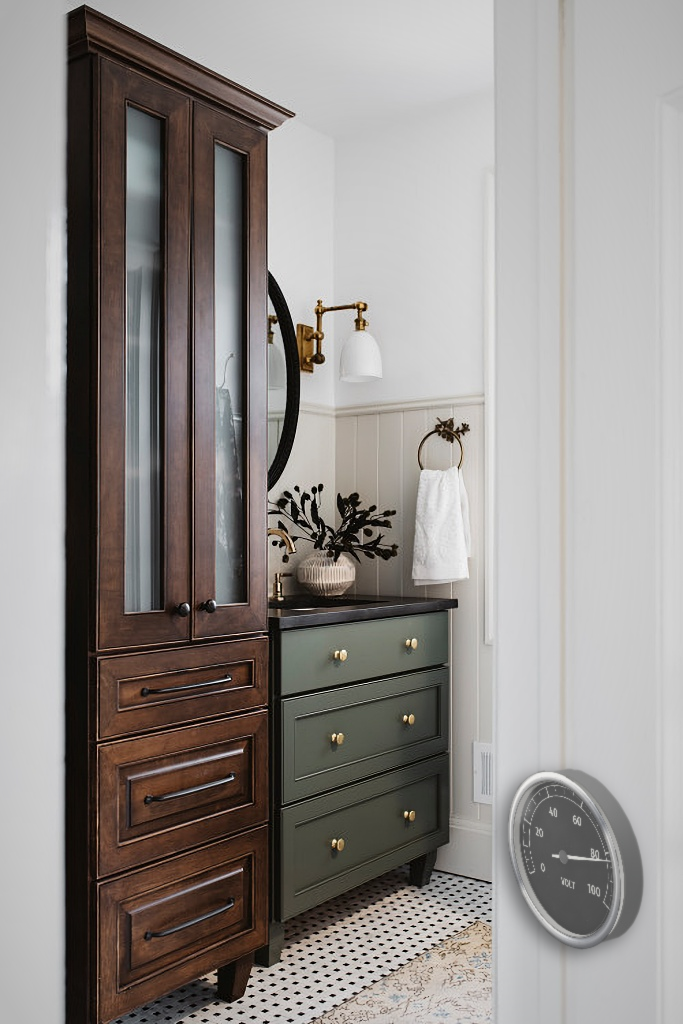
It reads 82.5,V
